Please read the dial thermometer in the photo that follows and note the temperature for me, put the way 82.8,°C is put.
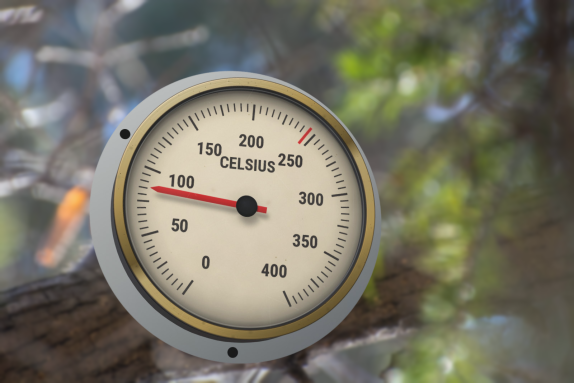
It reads 85,°C
